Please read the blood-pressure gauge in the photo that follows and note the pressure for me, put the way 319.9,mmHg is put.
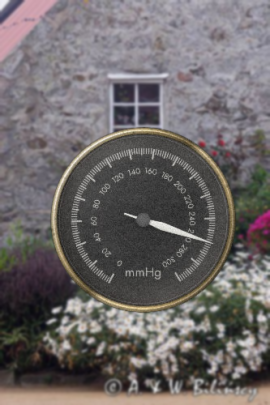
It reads 260,mmHg
